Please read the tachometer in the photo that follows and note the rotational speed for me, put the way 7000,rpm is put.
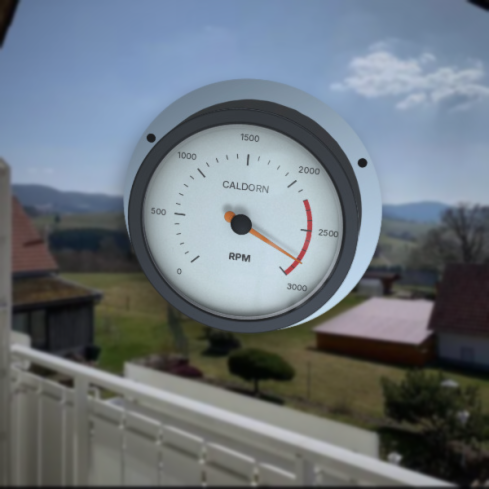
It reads 2800,rpm
